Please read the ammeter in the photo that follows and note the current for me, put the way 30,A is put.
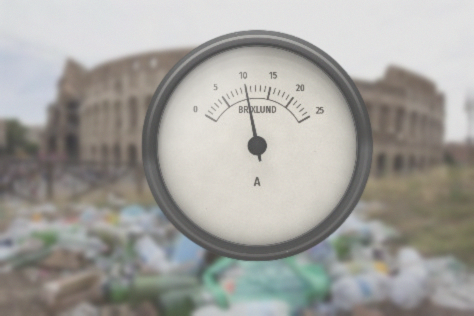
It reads 10,A
